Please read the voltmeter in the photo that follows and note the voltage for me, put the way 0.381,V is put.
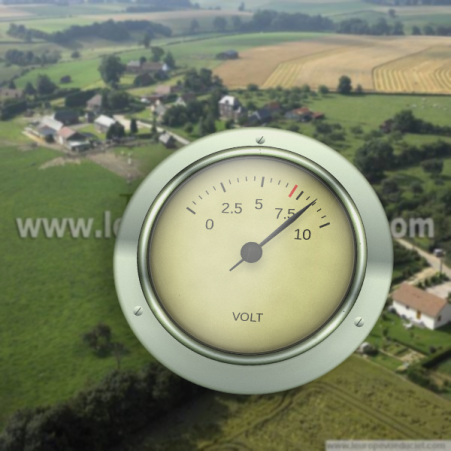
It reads 8.5,V
